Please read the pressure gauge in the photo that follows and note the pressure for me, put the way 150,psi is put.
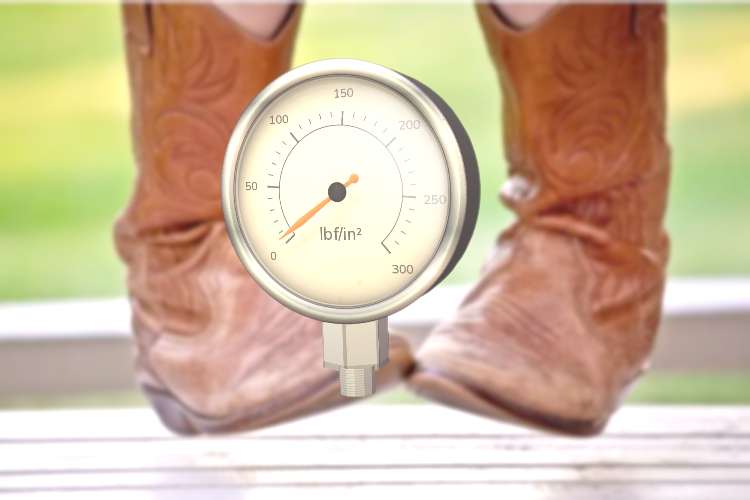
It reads 5,psi
